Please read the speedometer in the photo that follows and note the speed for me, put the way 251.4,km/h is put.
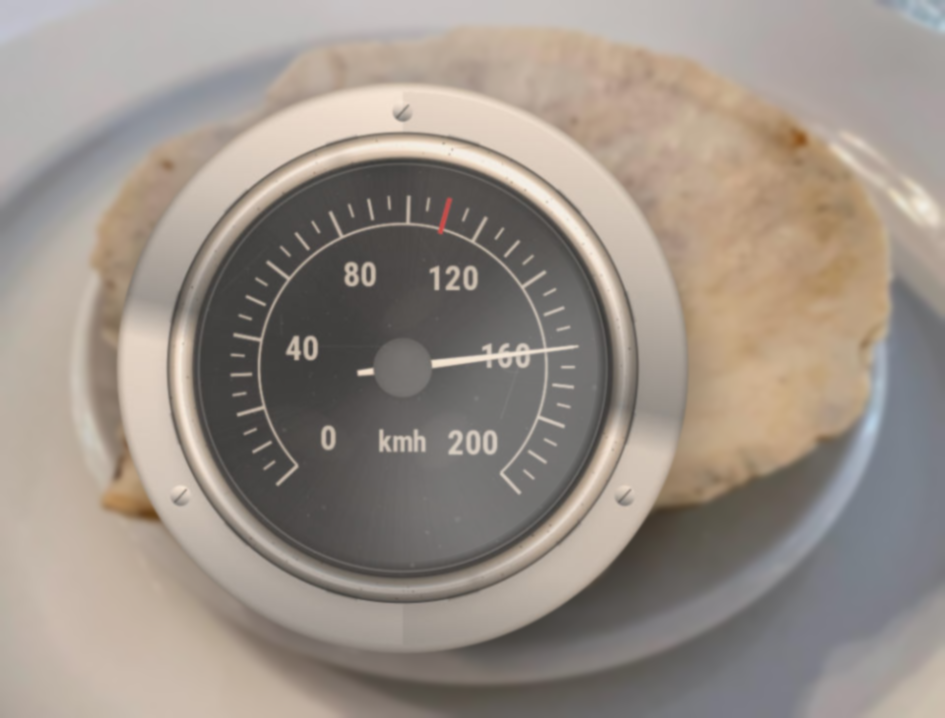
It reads 160,km/h
